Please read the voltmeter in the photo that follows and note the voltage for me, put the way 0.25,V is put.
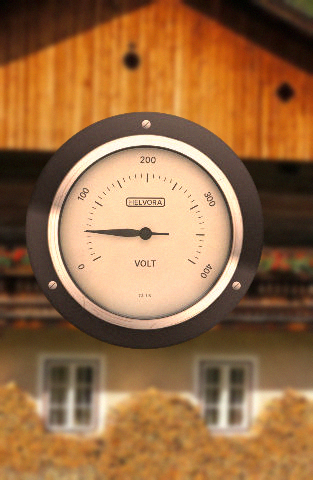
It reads 50,V
